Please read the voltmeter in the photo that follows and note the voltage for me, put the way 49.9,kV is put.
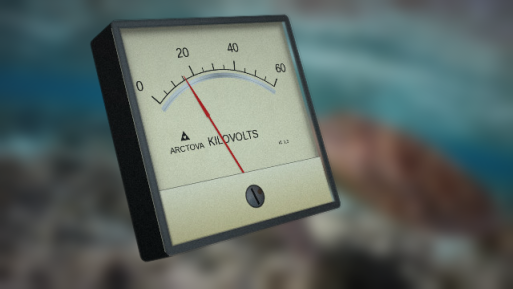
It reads 15,kV
